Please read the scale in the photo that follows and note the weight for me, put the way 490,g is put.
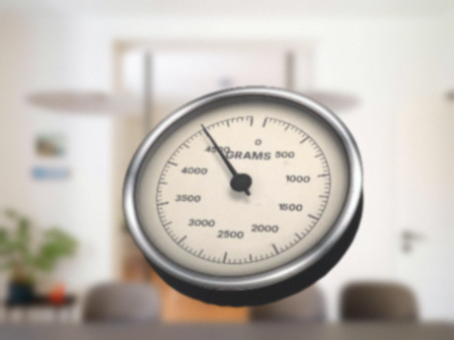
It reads 4500,g
